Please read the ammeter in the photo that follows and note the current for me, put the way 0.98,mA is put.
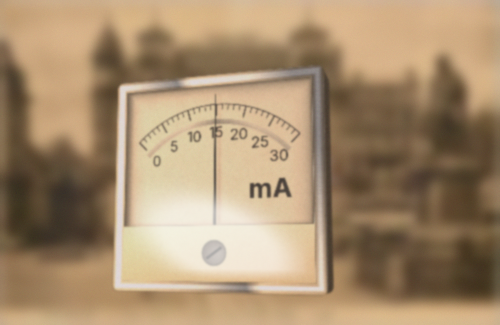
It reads 15,mA
